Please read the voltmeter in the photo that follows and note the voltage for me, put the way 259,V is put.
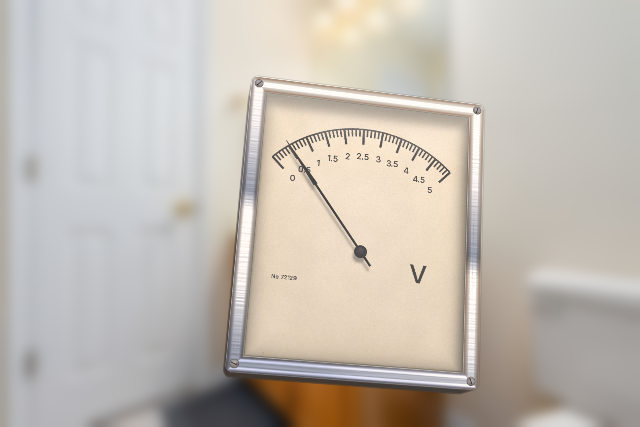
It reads 0.5,V
